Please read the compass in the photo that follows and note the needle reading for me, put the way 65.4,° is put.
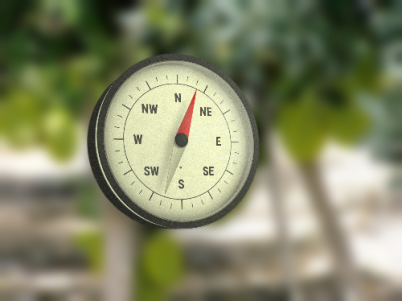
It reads 20,°
